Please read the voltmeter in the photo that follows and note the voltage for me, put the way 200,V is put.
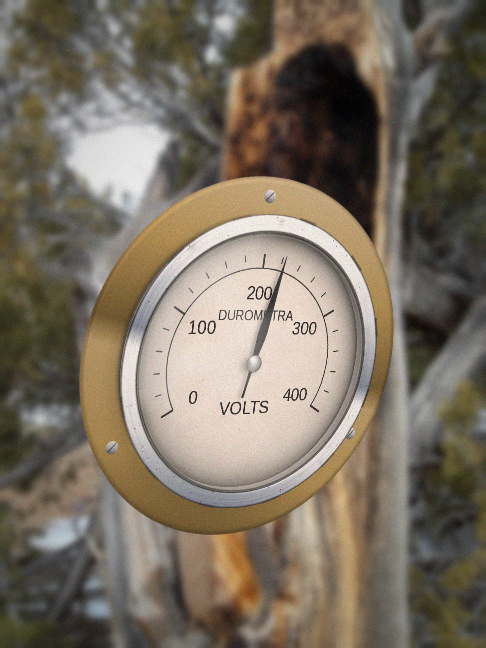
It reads 220,V
